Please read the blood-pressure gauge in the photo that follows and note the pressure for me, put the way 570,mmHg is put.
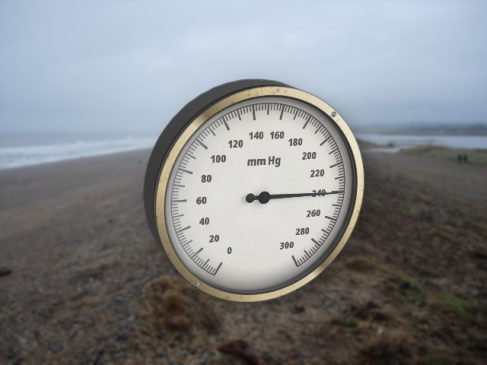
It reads 240,mmHg
